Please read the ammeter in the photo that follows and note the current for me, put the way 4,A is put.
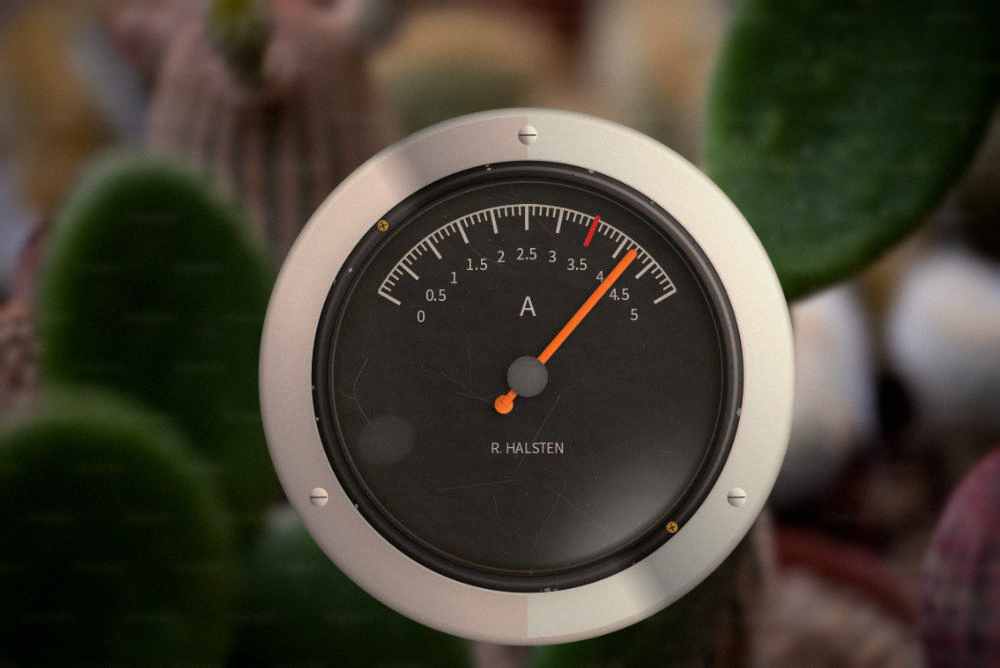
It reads 4.2,A
